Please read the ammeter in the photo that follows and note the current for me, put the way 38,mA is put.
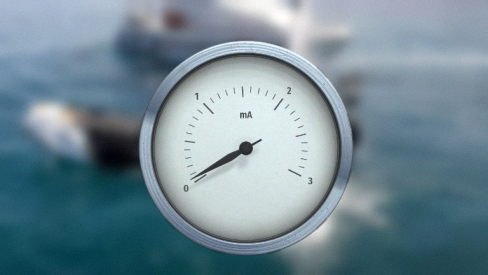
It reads 0.05,mA
